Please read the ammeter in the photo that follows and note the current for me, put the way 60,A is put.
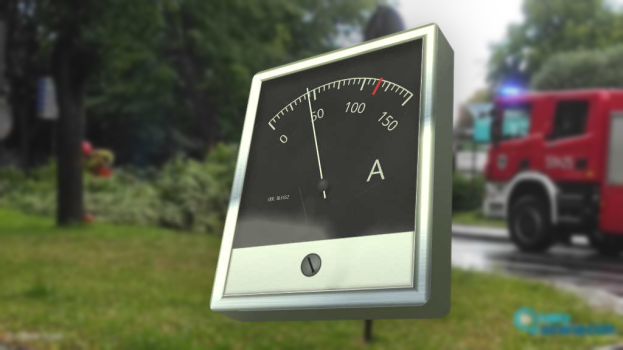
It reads 45,A
